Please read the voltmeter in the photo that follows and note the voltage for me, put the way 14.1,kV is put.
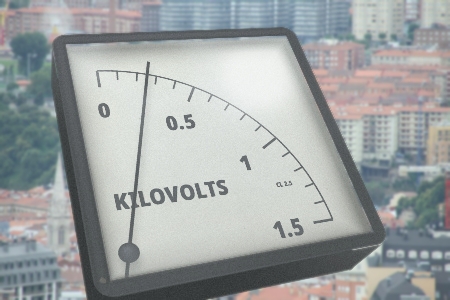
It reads 0.25,kV
